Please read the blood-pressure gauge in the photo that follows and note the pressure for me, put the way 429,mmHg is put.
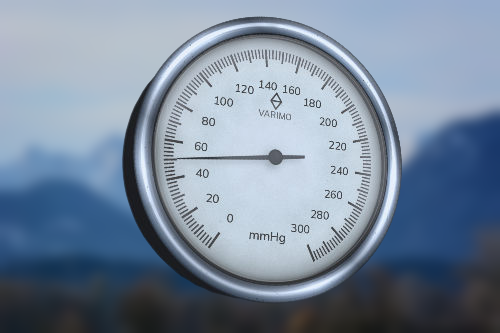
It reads 50,mmHg
